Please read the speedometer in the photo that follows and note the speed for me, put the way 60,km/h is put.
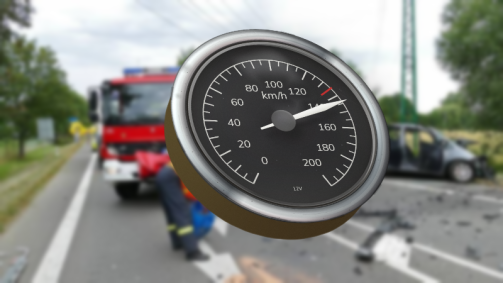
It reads 145,km/h
